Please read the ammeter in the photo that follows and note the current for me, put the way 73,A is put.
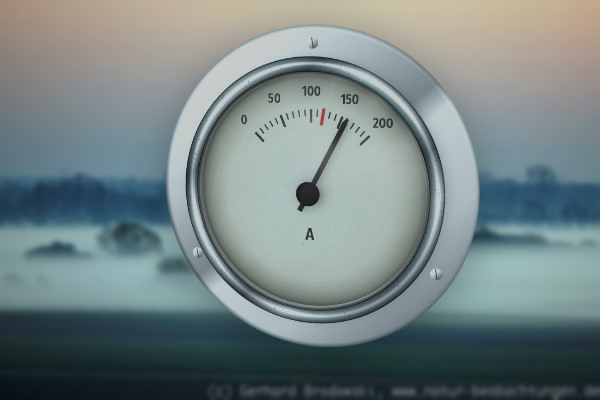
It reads 160,A
